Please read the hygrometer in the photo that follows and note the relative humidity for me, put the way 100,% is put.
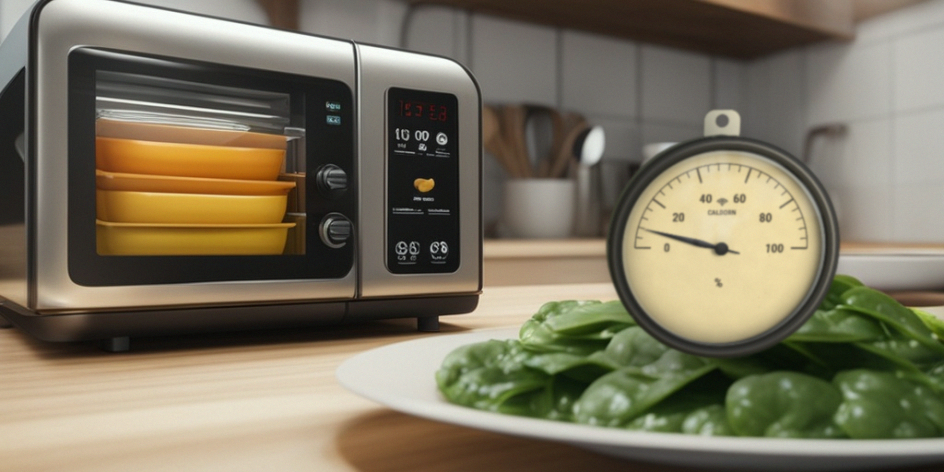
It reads 8,%
